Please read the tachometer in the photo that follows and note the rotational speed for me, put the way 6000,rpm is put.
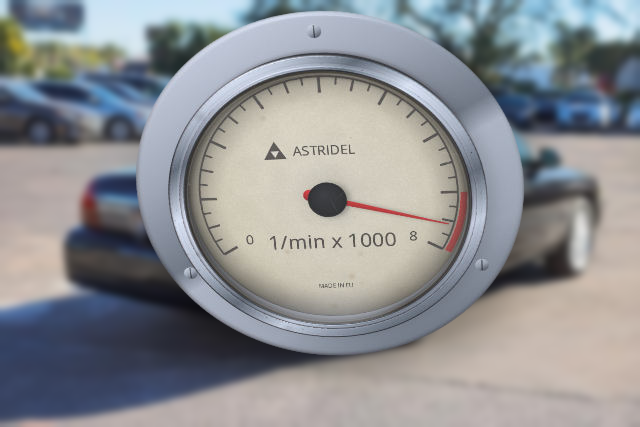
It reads 7500,rpm
